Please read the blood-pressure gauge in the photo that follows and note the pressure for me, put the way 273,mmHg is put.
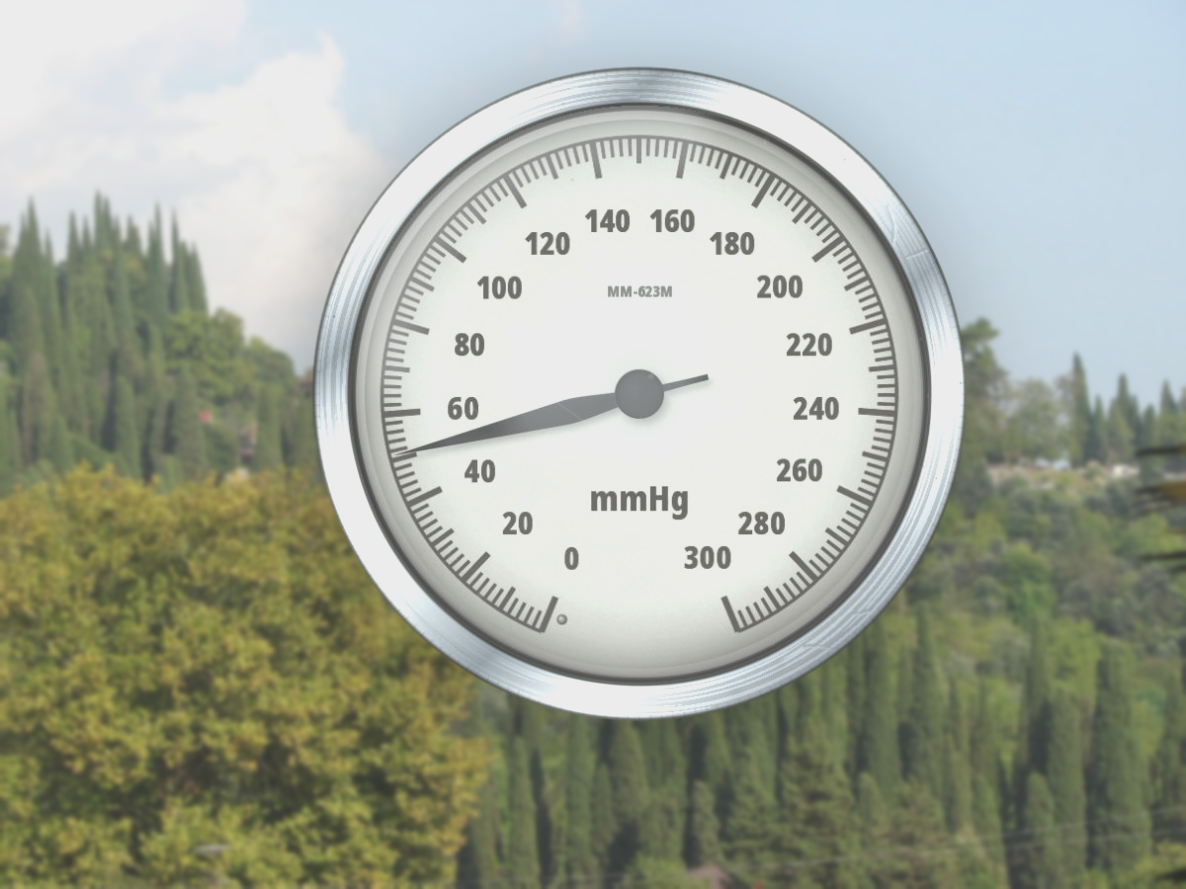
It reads 51,mmHg
